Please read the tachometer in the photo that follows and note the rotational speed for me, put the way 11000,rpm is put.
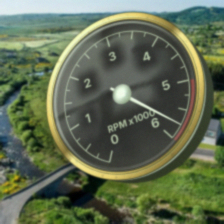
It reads 5750,rpm
